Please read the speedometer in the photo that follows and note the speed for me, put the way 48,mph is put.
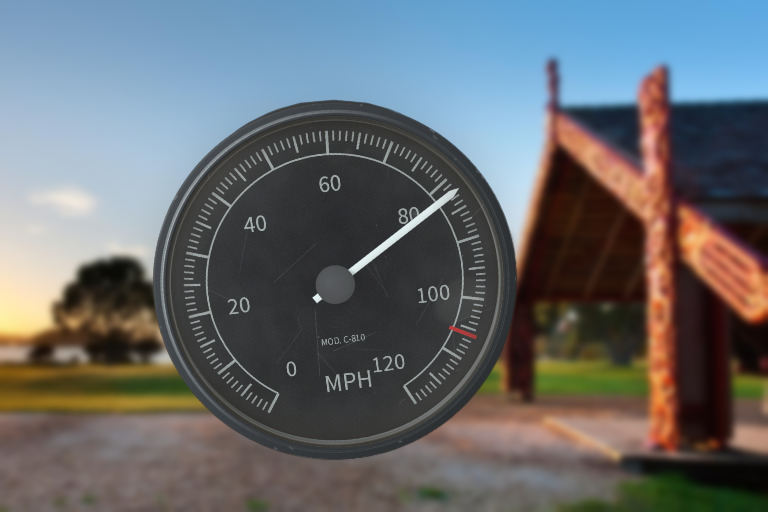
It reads 82,mph
